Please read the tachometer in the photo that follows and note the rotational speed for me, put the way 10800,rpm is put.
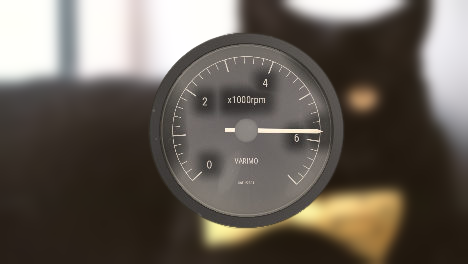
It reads 5800,rpm
